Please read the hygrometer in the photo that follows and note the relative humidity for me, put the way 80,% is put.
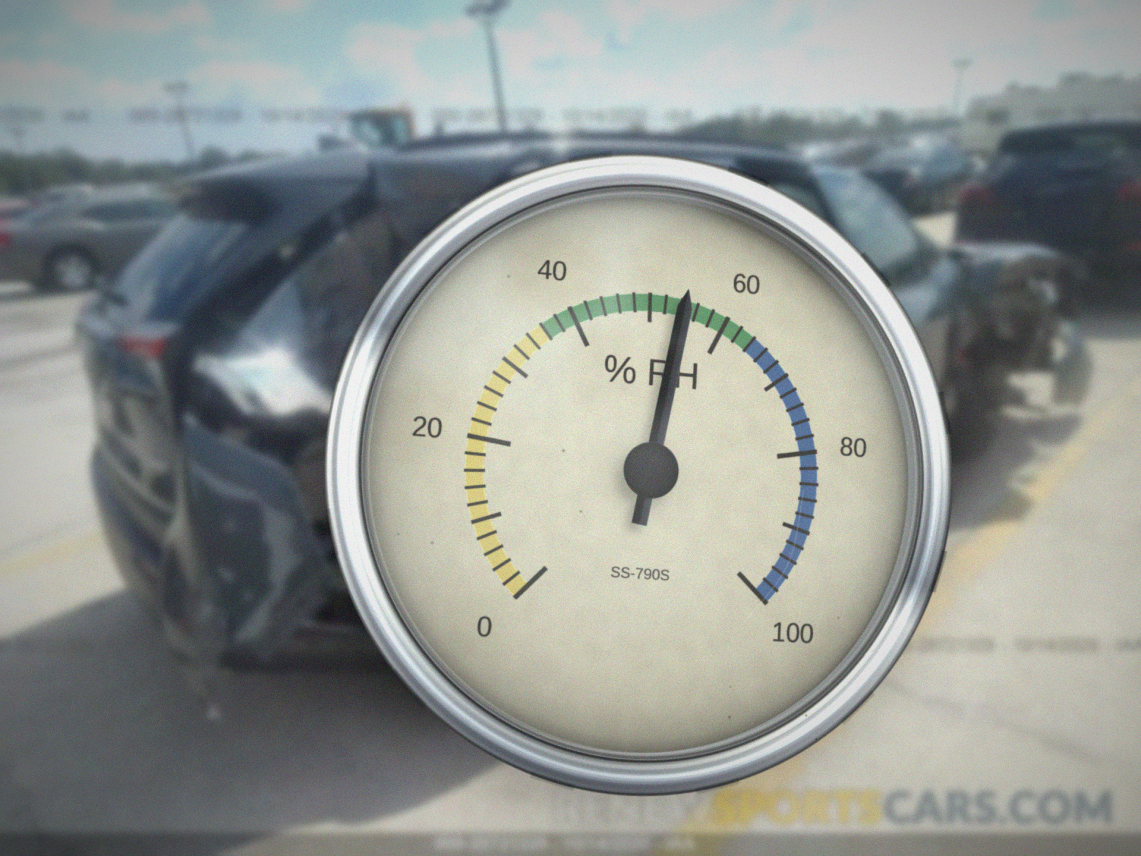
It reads 54,%
